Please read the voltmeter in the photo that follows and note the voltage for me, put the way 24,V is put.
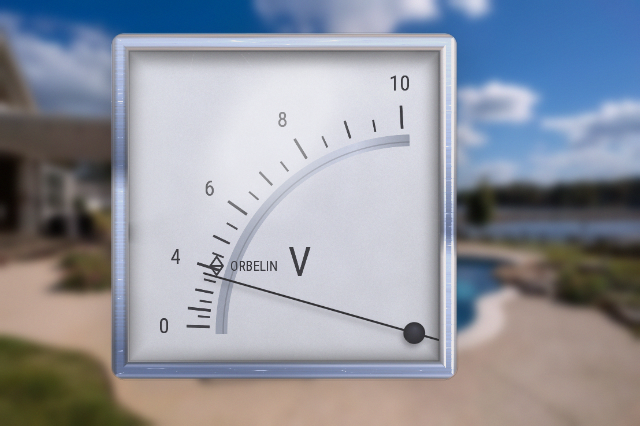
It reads 3.75,V
